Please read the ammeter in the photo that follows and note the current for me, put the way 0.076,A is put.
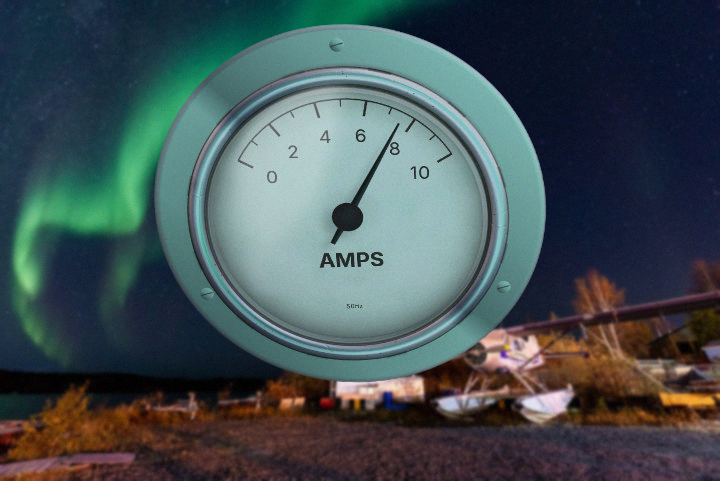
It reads 7.5,A
